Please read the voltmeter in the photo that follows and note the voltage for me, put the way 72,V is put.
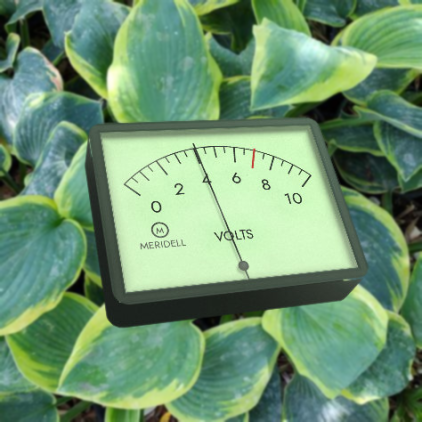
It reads 4,V
